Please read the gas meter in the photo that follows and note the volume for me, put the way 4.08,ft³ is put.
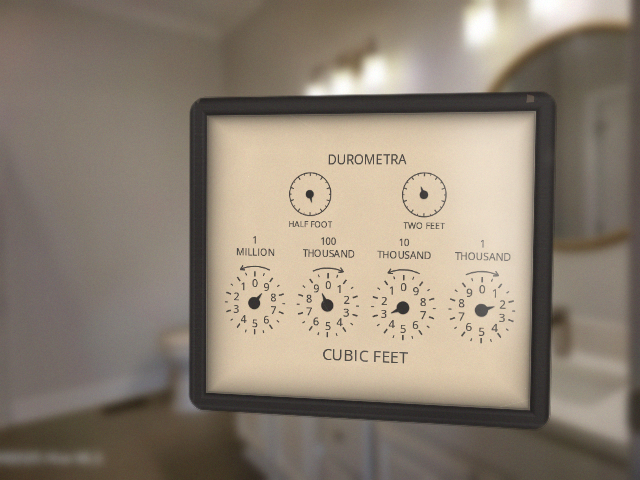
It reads 893200,ft³
